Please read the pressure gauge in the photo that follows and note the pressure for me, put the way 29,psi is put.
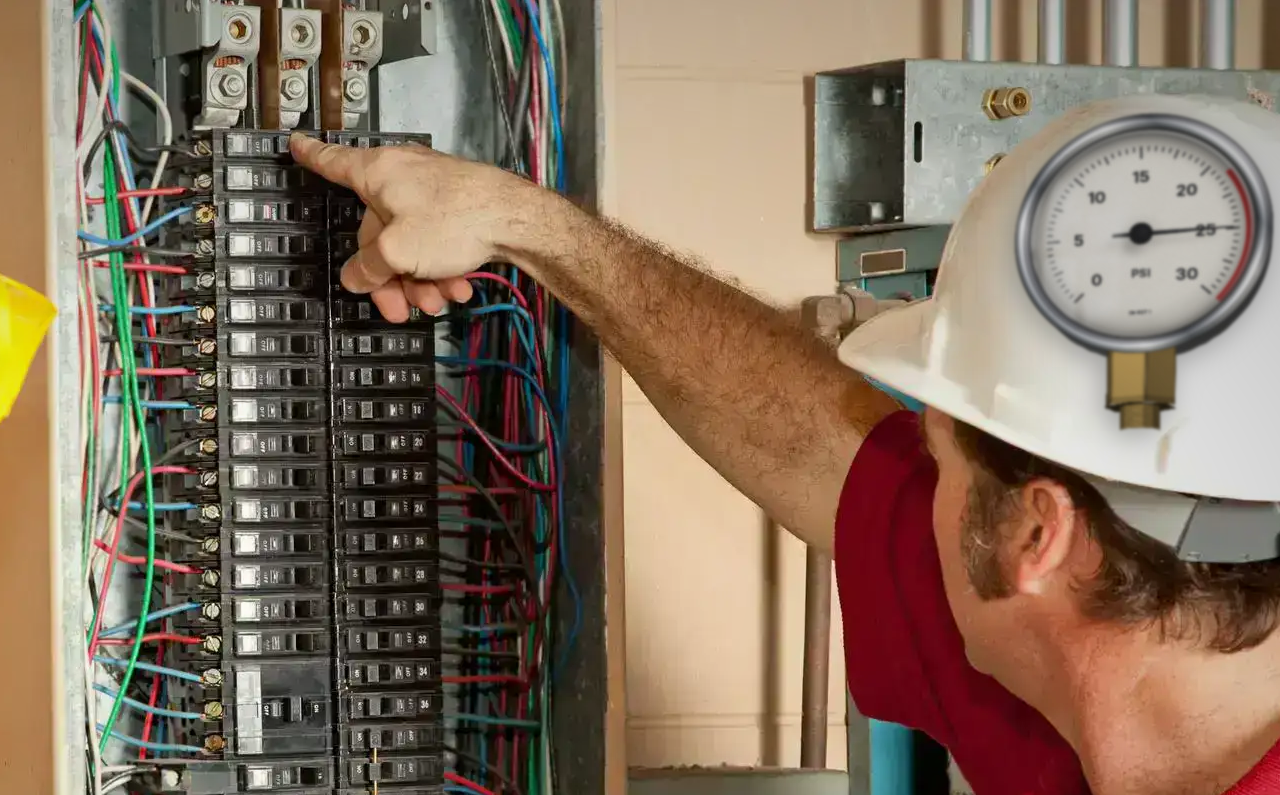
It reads 25,psi
